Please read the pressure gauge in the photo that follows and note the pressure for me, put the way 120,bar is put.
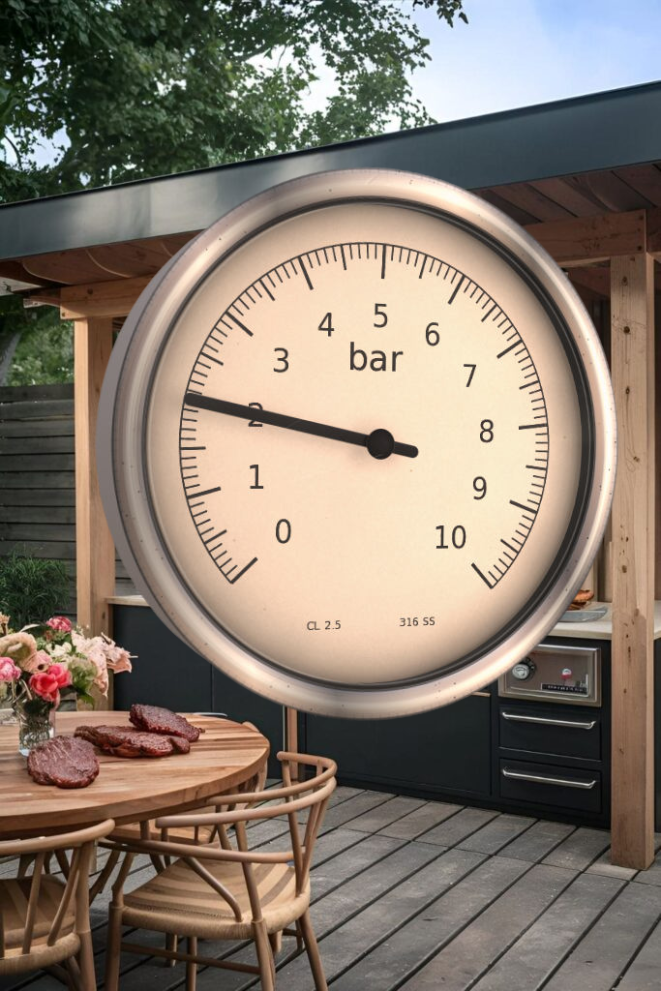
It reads 2,bar
